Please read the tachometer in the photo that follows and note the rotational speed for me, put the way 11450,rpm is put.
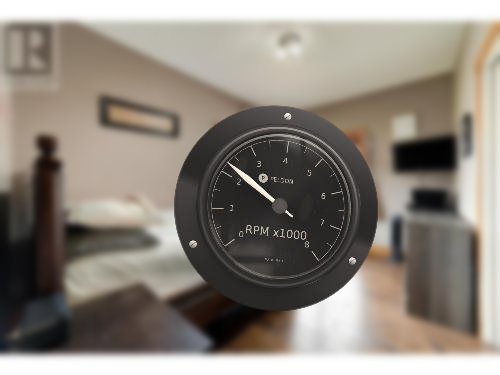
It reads 2250,rpm
